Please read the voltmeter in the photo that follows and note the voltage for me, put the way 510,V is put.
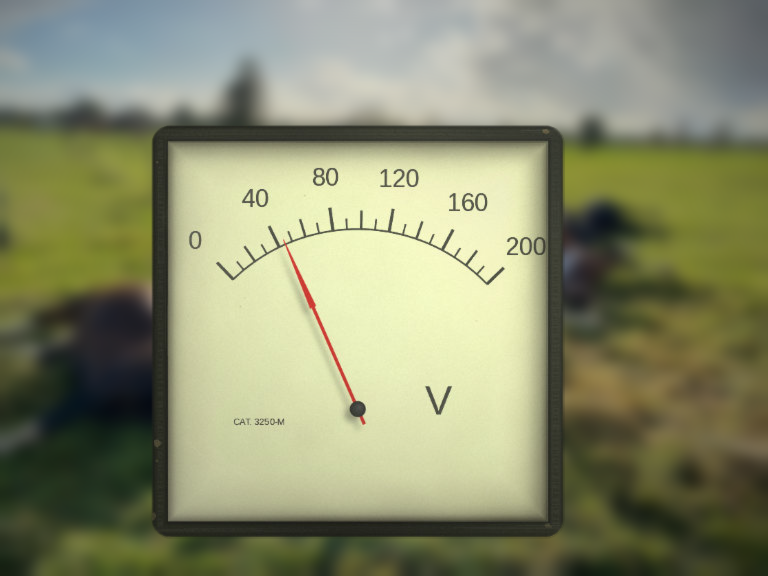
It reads 45,V
